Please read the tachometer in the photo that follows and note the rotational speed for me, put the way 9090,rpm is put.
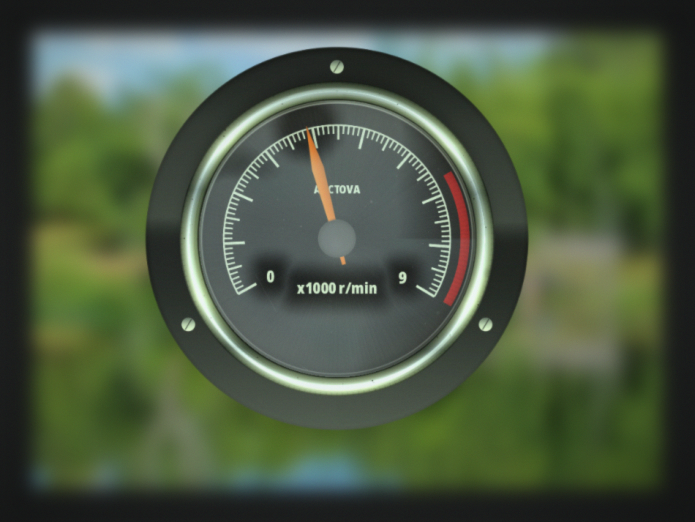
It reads 3900,rpm
